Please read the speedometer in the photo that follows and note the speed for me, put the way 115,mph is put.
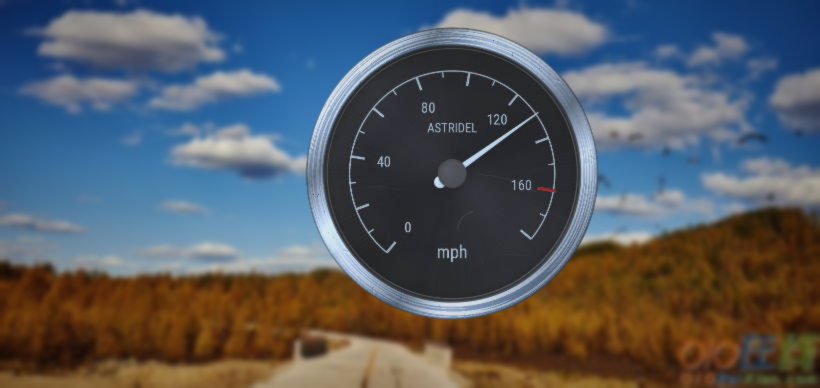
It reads 130,mph
